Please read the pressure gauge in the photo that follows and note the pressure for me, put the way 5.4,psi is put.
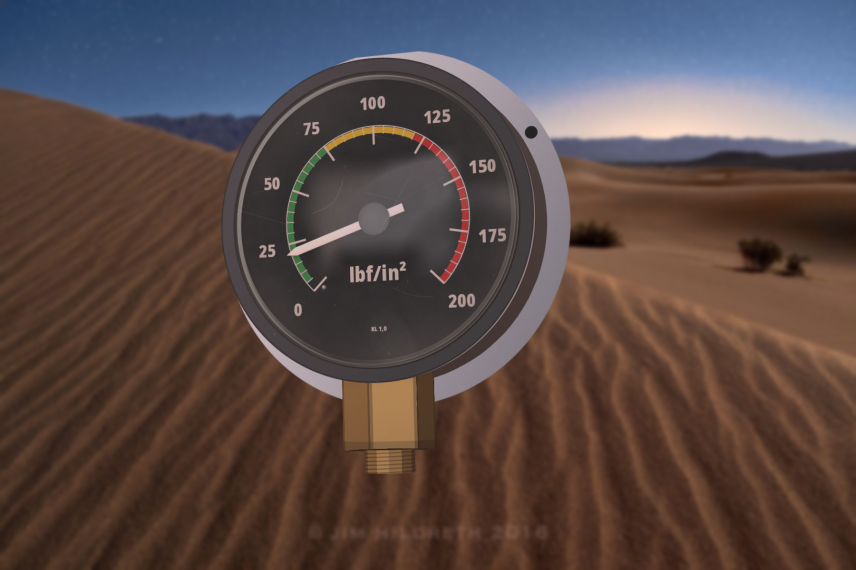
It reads 20,psi
